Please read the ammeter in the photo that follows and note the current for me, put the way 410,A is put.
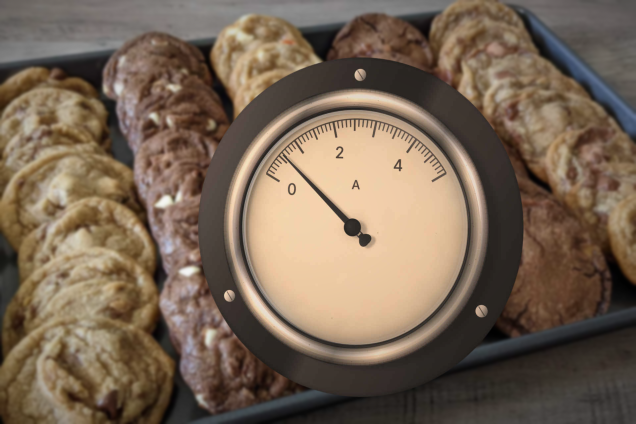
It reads 0.6,A
